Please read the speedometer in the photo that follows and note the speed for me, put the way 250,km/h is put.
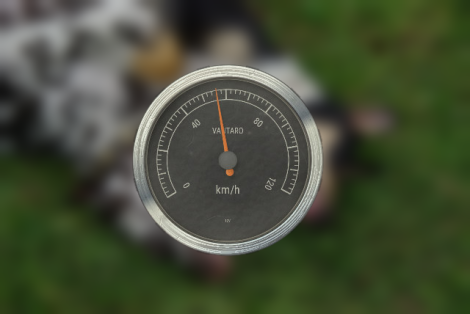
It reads 56,km/h
